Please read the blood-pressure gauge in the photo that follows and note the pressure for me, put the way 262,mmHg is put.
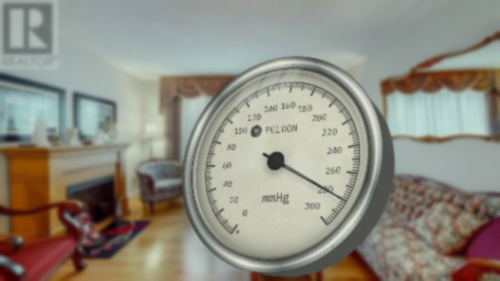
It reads 280,mmHg
